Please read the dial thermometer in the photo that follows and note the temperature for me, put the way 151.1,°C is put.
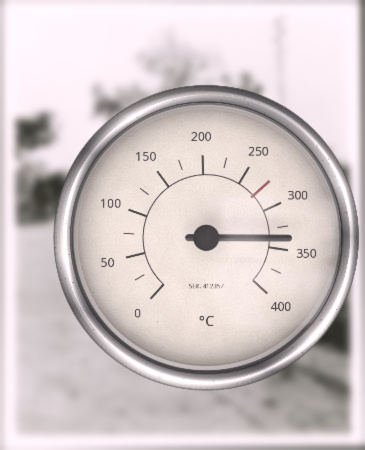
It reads 337.5,°C
